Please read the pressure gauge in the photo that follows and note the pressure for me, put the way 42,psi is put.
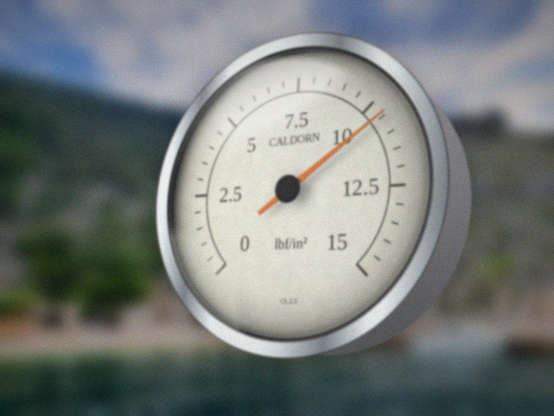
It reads 10.5,psi
